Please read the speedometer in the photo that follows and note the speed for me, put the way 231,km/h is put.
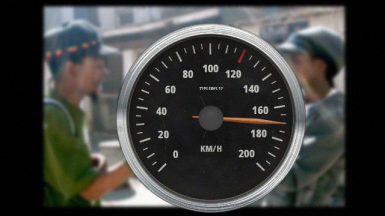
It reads 170,km/h
